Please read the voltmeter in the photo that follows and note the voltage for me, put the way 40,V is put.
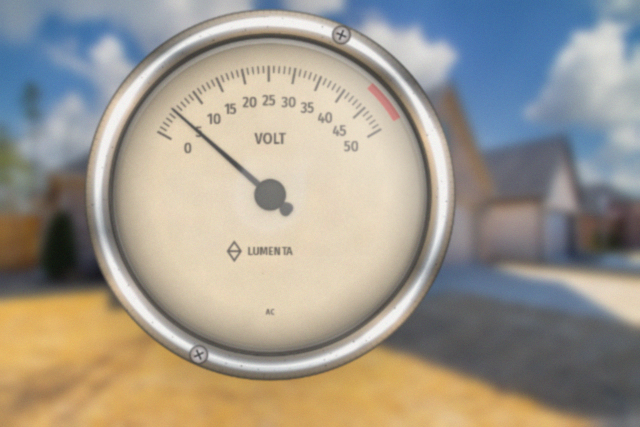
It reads 5,V
